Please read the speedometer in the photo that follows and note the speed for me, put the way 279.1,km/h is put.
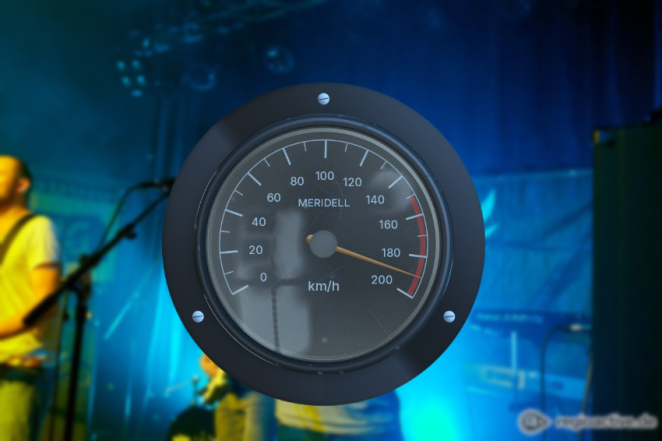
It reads 190,km/h
